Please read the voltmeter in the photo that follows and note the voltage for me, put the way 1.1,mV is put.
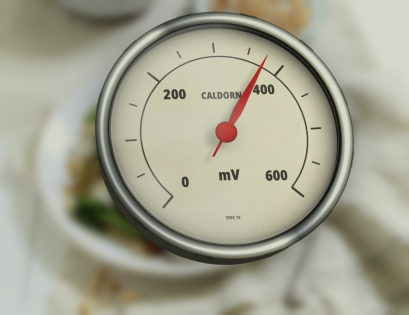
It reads 375,mV
